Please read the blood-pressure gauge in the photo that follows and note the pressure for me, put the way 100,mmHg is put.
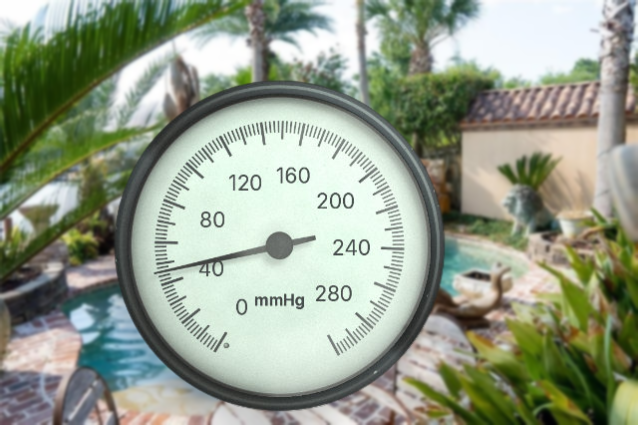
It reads 46,mmHg
